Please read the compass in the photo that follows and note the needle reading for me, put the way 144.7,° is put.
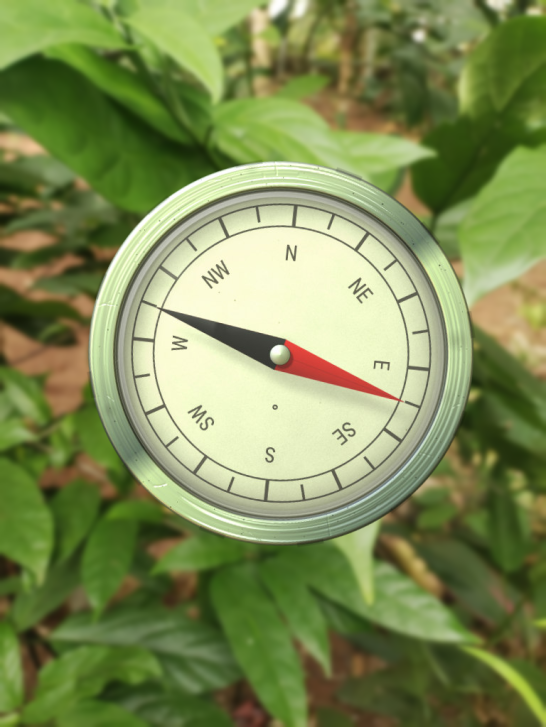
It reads 105,°
